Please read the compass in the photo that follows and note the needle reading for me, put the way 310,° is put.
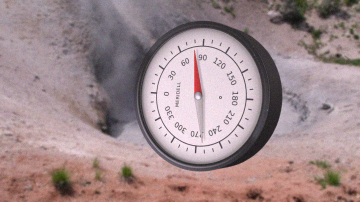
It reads 80,°
